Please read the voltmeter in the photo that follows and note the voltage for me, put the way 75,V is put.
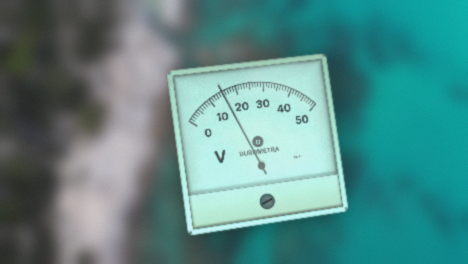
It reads 15,V
